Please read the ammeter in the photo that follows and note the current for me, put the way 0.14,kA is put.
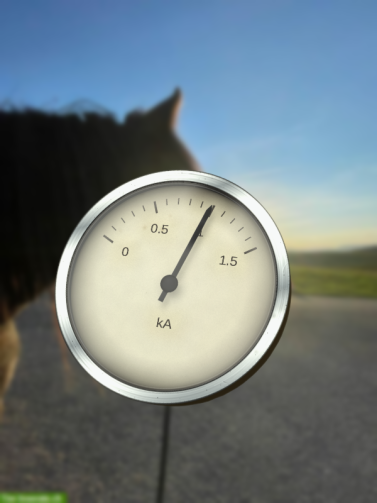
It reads 1,kA
